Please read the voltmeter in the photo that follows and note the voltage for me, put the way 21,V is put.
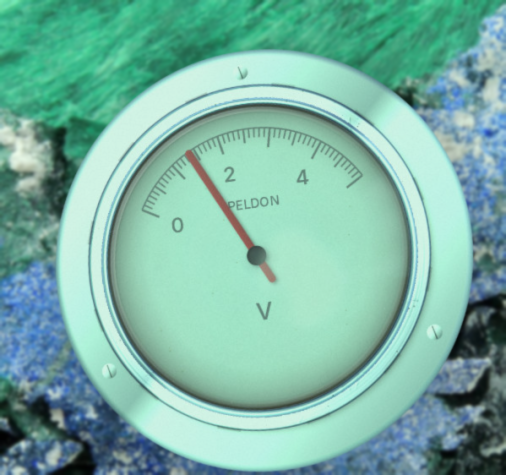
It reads 1.4,V
